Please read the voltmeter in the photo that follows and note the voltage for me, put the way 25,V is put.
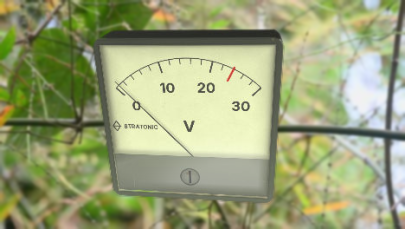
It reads 1,V
